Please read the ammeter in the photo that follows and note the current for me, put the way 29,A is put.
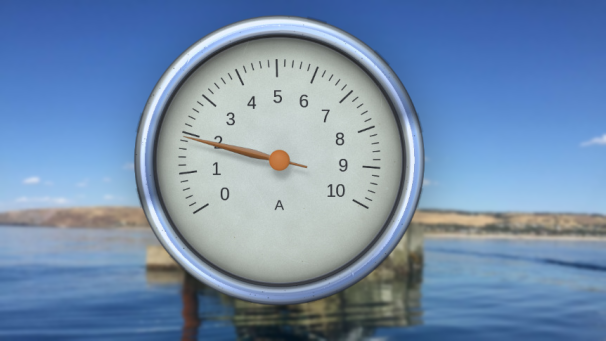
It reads 1.9,A
